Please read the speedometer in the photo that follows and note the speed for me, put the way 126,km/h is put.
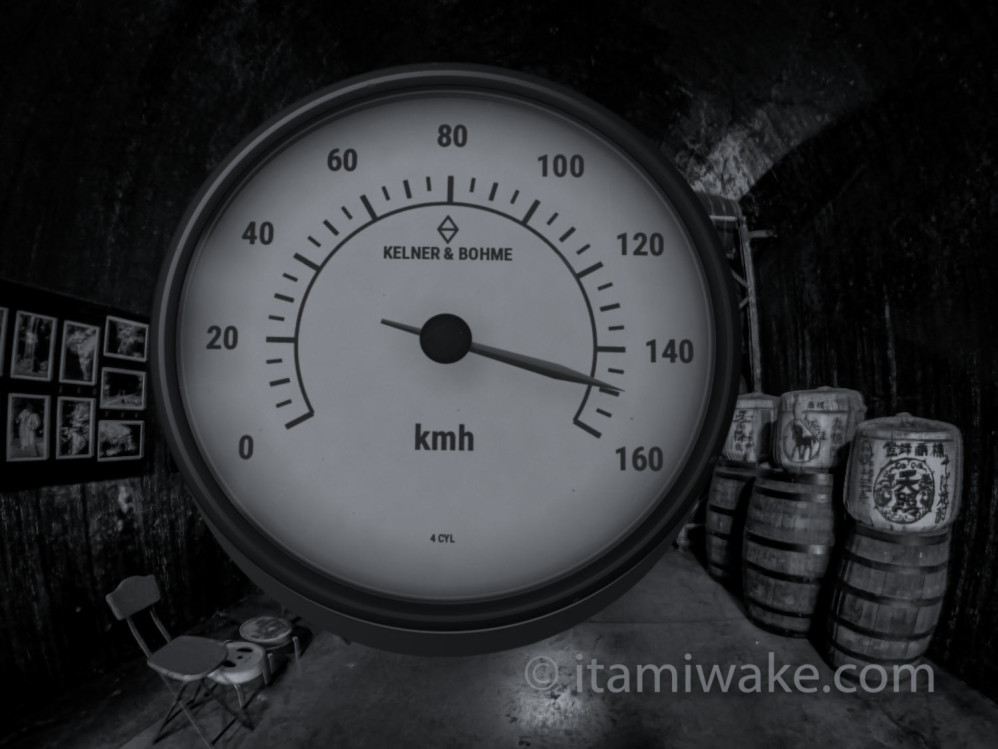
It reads 150,km/h
